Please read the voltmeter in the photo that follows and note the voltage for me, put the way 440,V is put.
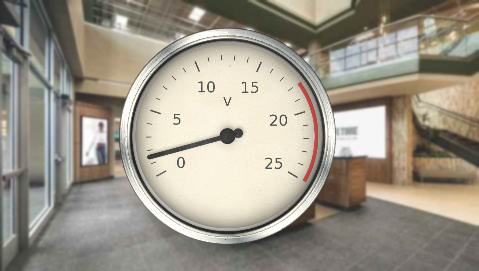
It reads 1.5,V
